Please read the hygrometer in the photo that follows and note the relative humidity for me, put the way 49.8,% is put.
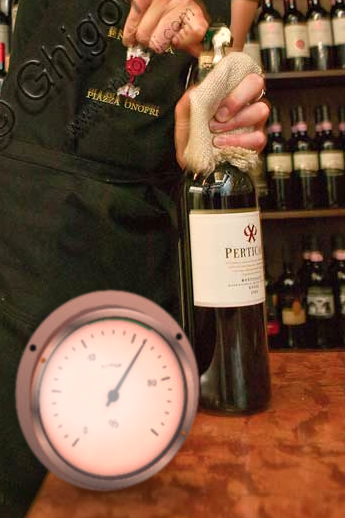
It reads 64,%
